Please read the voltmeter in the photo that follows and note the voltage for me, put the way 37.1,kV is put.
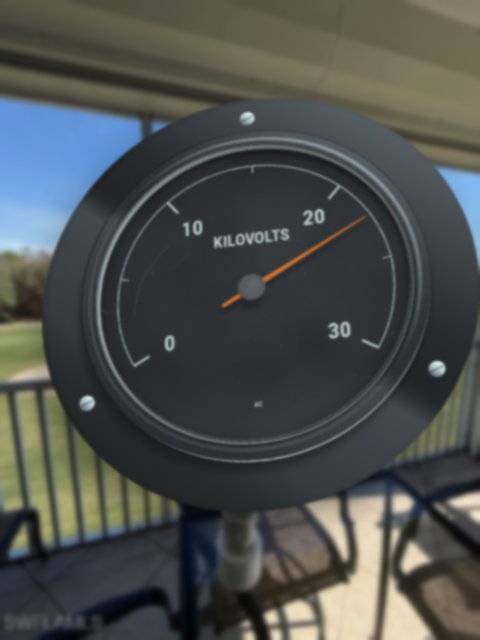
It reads 22.5,kV
